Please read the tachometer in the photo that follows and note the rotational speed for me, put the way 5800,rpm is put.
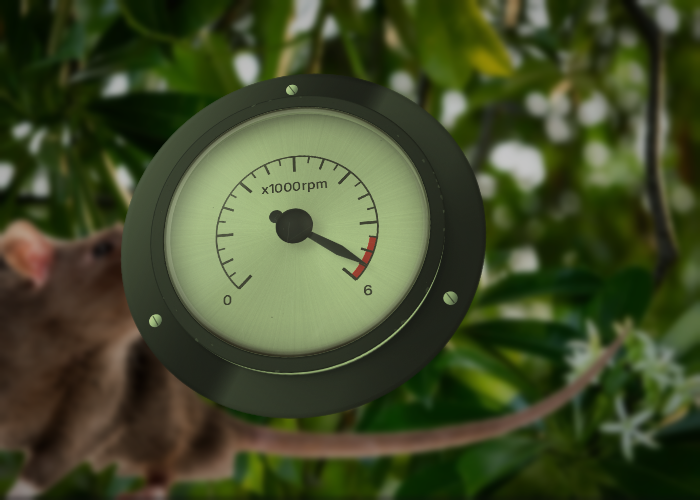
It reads 5750,rpm
